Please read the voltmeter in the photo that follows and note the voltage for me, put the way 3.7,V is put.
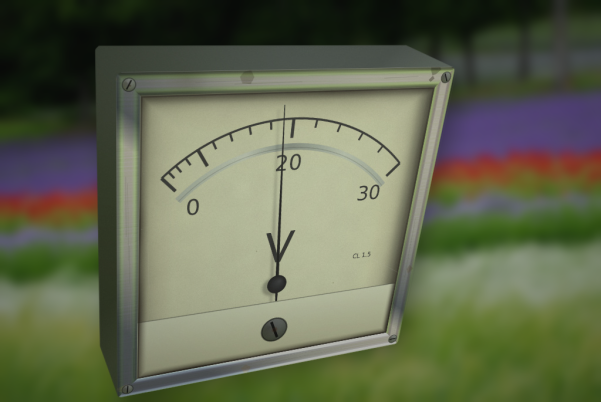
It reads 19,V
